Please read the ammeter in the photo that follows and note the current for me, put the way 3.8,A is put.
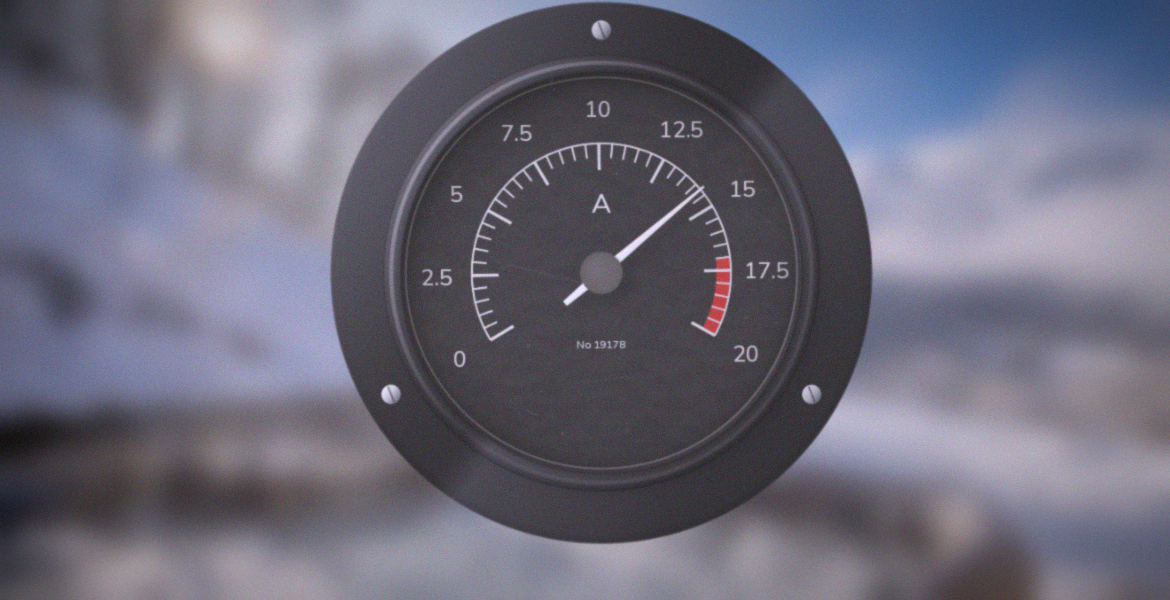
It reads 14.25,A
